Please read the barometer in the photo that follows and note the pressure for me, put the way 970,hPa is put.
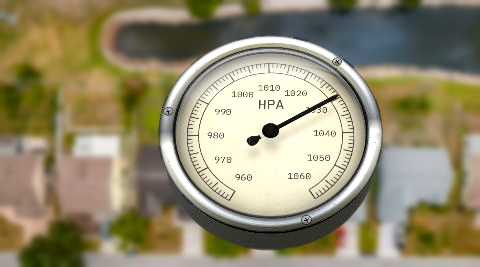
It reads 1030,hPa
